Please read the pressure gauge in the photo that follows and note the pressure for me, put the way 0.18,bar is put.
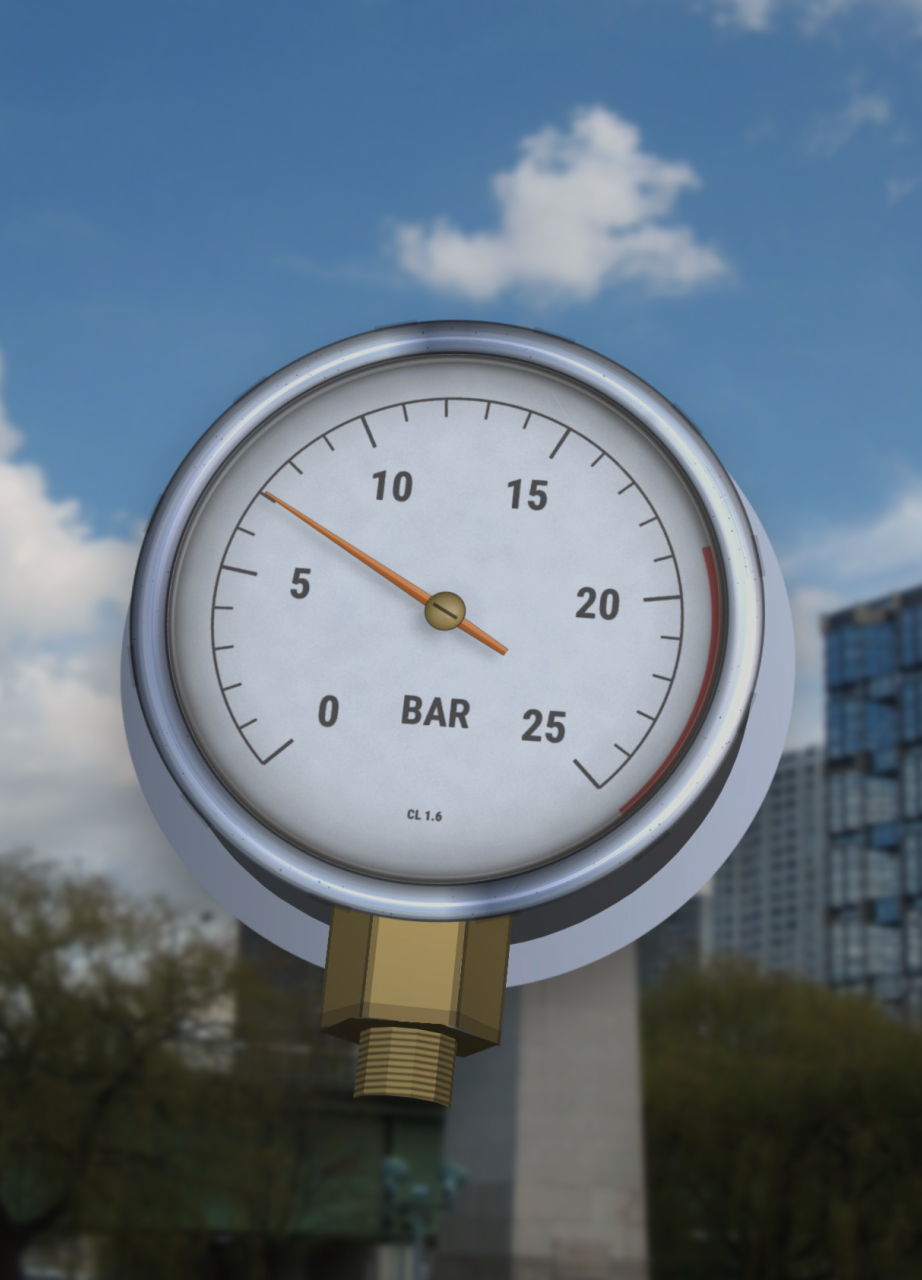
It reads 7,bar
